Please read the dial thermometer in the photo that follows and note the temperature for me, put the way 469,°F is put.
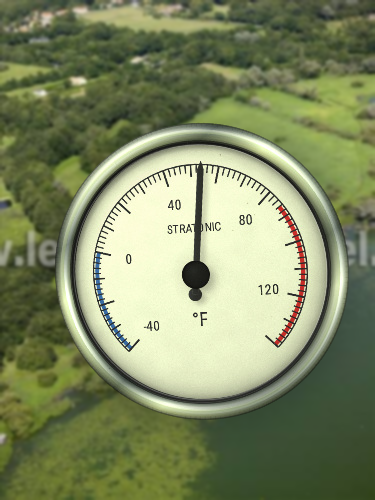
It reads 54,°F
